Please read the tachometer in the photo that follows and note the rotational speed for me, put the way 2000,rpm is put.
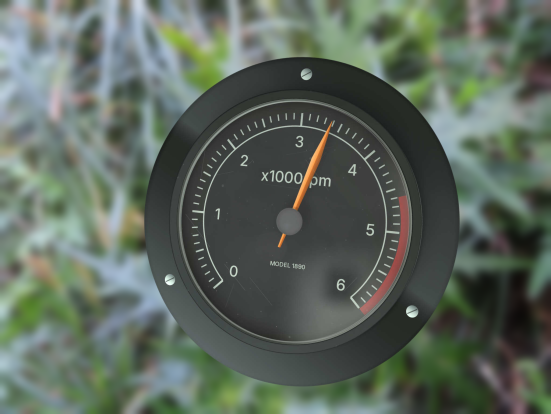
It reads 3400,rpm
